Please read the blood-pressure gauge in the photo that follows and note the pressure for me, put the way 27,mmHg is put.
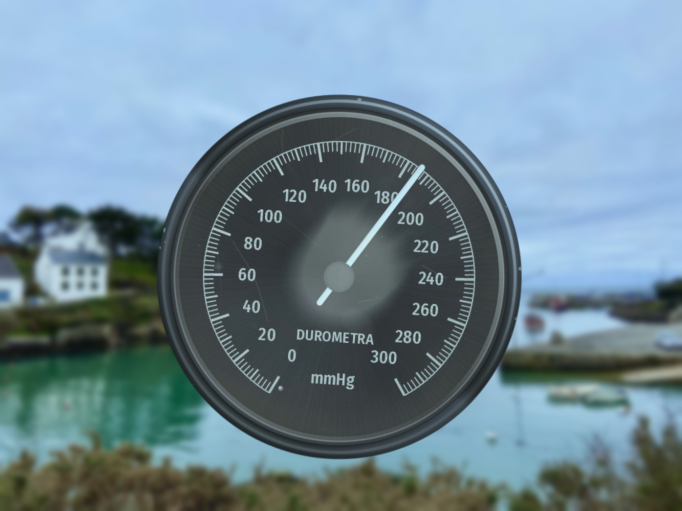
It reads 186,mmHg
